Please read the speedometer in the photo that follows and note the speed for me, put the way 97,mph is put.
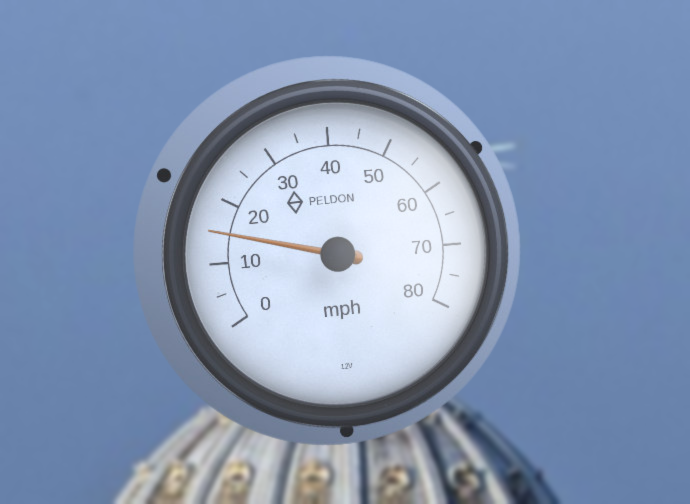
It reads 15,mph
